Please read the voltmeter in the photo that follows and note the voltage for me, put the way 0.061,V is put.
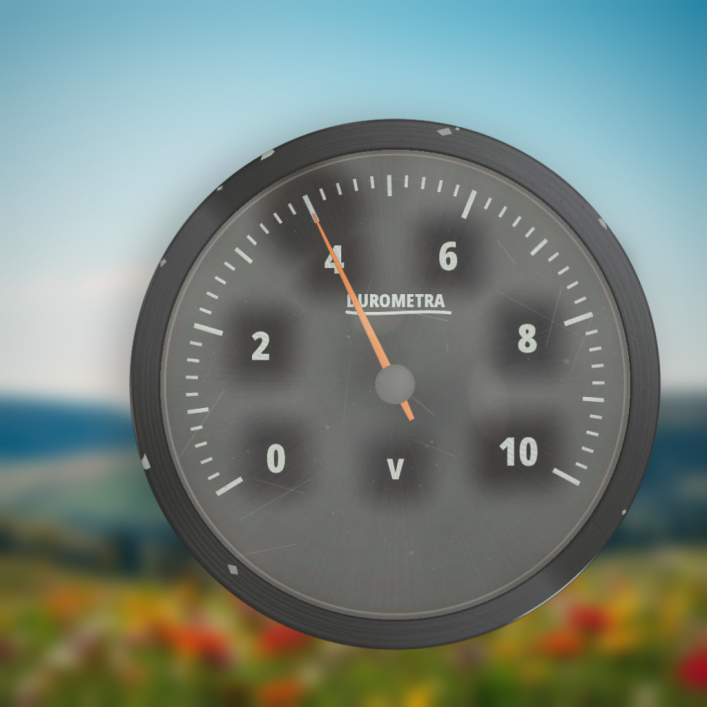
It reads 4,V
